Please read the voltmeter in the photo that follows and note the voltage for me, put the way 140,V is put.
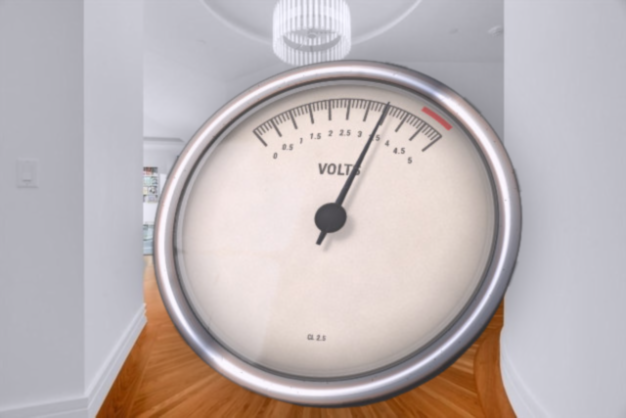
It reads 3.5,V
